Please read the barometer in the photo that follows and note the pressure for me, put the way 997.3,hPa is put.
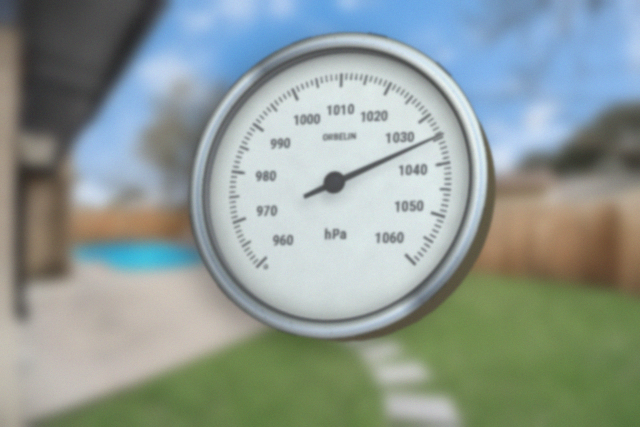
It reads 1035,hPa
